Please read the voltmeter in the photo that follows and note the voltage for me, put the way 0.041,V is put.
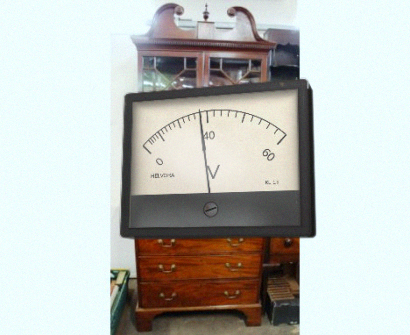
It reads 38,V
